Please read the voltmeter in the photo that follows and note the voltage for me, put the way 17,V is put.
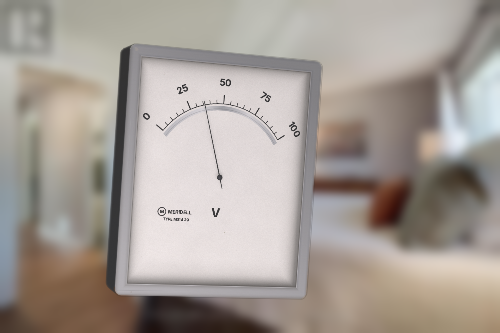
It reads 35,V
